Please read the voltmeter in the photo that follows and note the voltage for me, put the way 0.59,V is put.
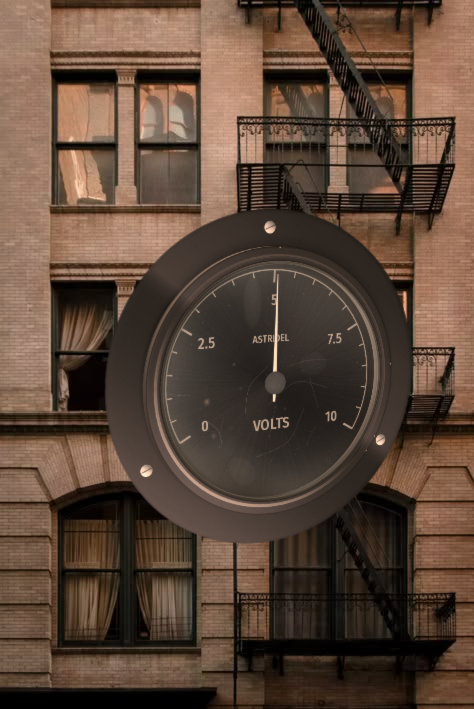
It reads 5,V
